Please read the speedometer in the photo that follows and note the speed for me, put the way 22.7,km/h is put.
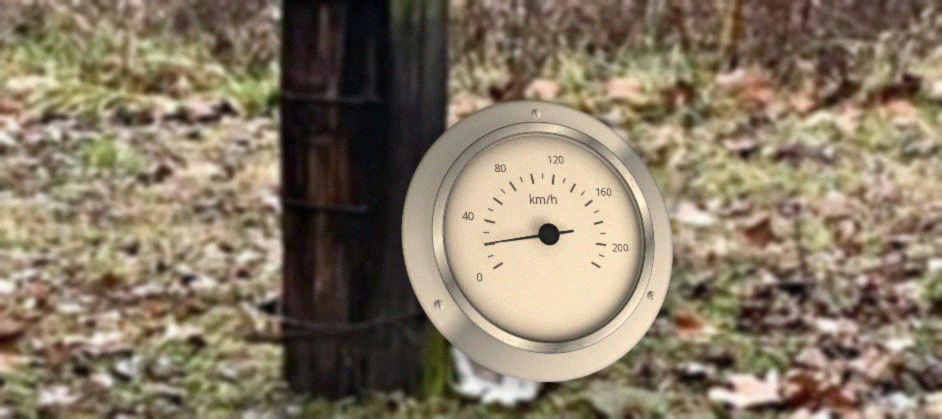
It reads 20,km/h
